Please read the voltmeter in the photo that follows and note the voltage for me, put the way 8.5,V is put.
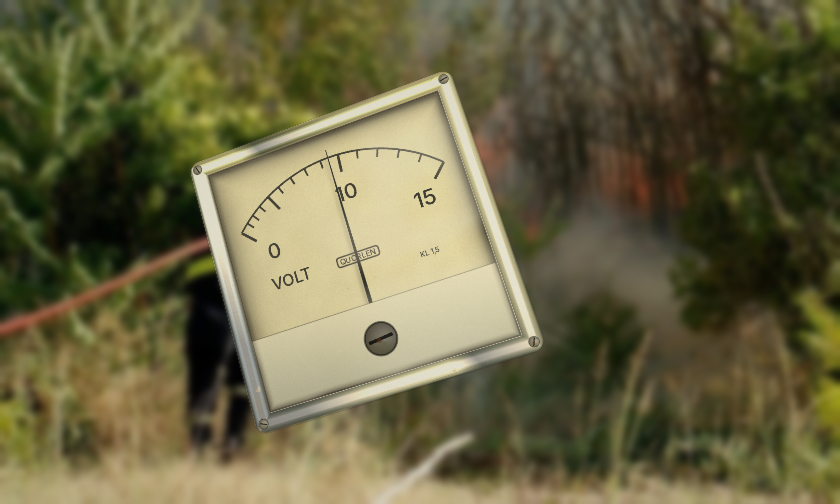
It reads 9.5,V
